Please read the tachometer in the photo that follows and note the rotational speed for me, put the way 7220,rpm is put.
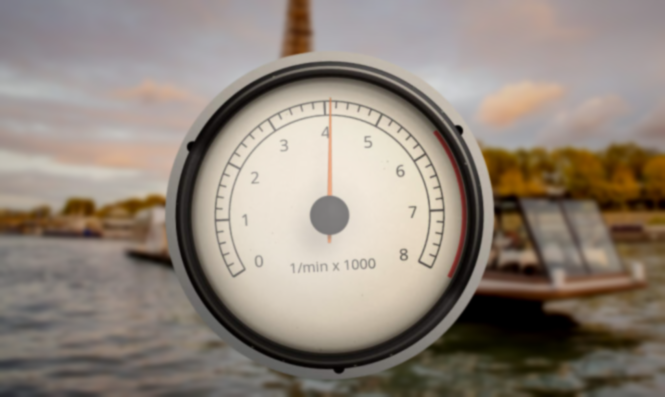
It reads 4100,rpm
